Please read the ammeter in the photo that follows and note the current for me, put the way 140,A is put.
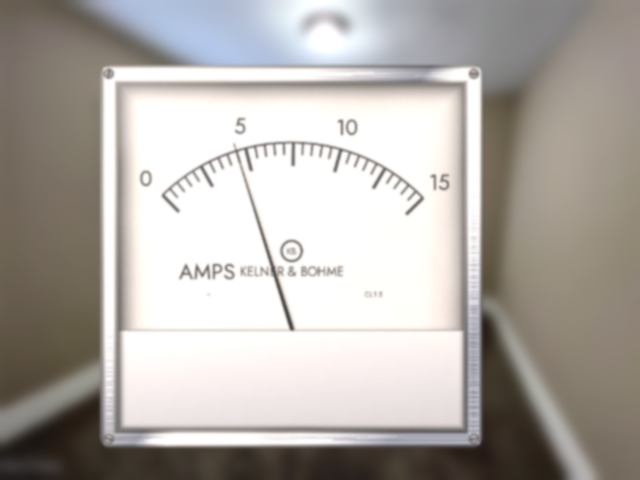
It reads 4.5,A
